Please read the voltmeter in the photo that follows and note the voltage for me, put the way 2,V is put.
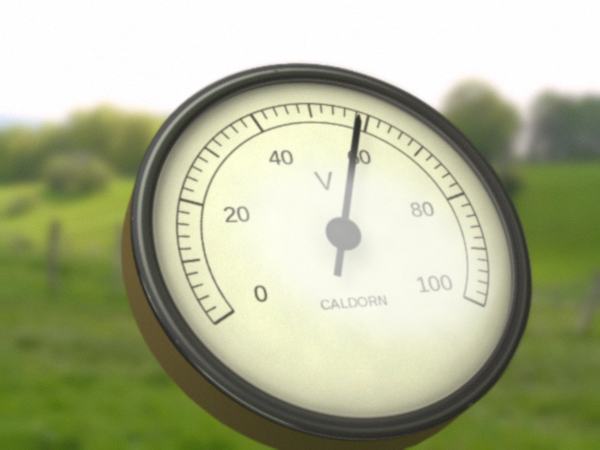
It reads 58,V
